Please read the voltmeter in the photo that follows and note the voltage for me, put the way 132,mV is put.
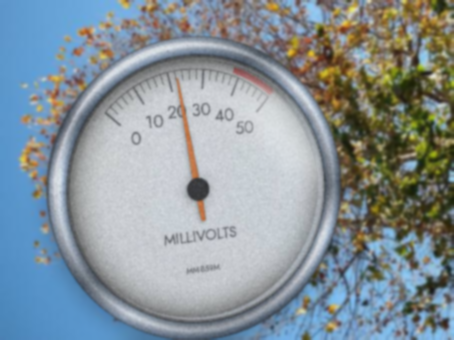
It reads 22,mV
